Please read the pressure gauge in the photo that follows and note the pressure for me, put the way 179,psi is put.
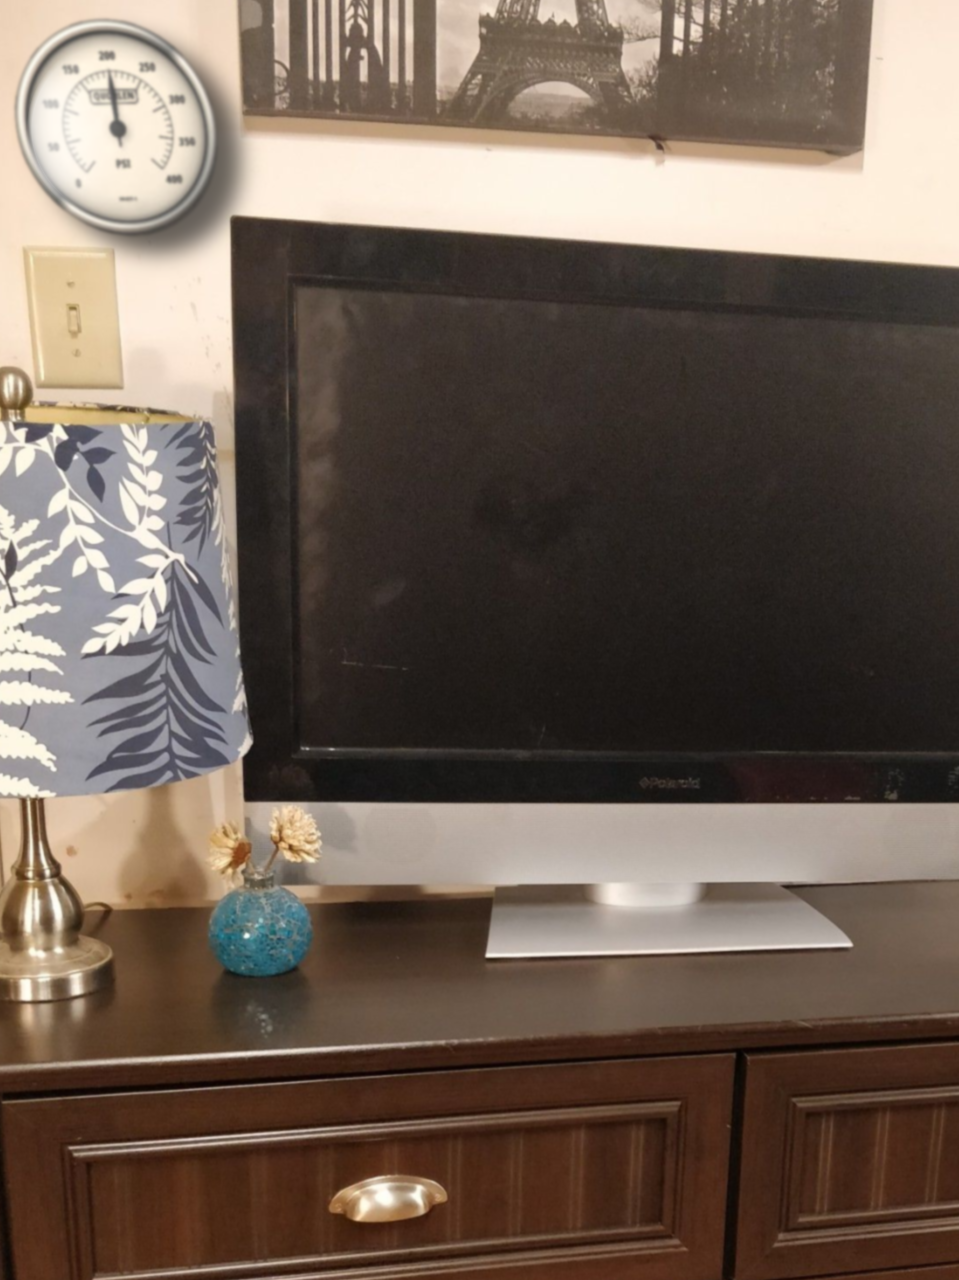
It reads 200,psi
